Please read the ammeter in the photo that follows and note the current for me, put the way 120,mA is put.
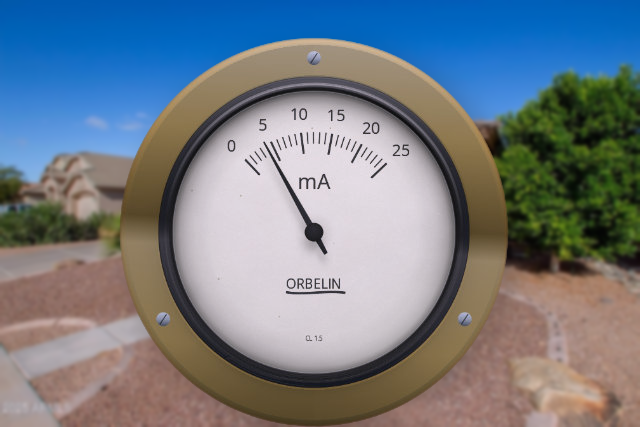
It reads 4,mA
